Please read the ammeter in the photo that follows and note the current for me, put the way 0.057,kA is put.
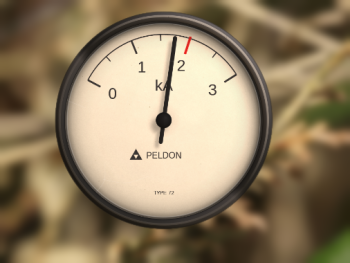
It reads 1.75,kA
